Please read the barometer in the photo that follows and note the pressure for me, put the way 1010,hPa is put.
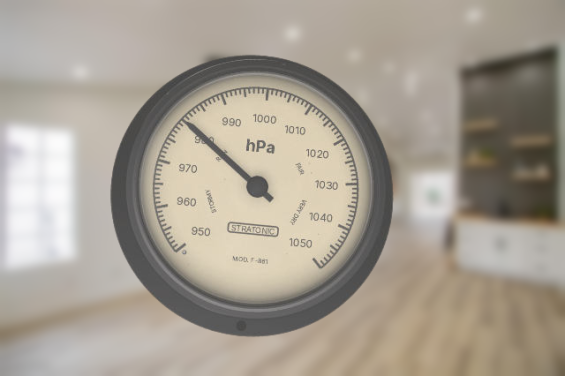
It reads 980,hPa
